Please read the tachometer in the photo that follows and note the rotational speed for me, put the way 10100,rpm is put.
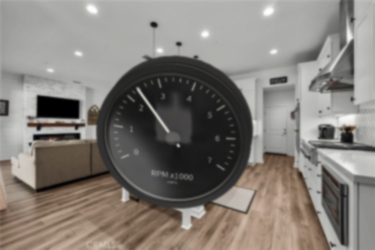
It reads 2400,rpm
